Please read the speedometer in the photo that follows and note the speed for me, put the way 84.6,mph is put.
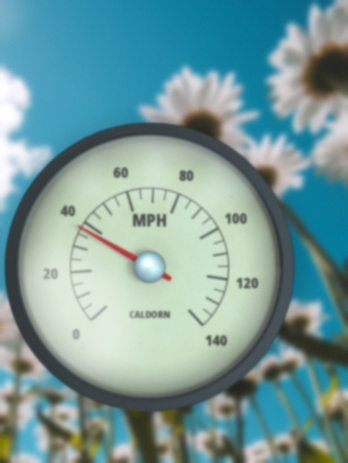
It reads 37.5,mph
